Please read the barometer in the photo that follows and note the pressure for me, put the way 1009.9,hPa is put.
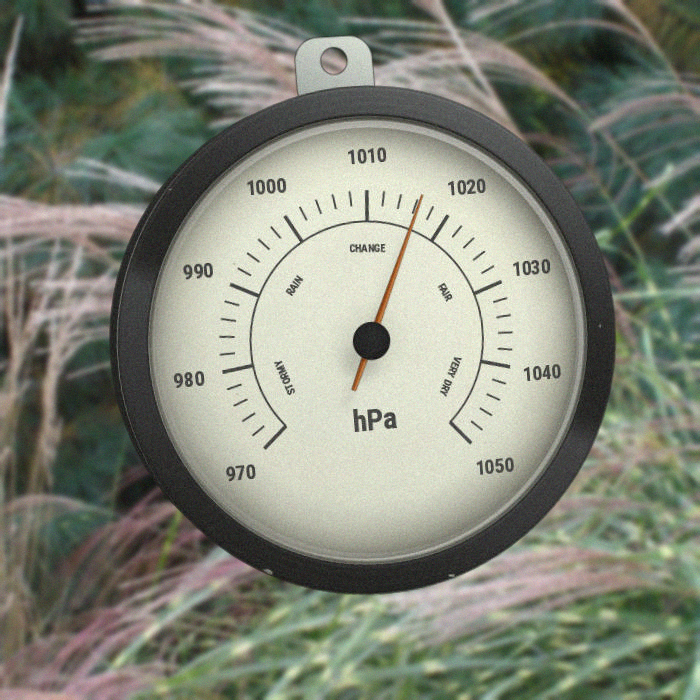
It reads 1016,hPa
